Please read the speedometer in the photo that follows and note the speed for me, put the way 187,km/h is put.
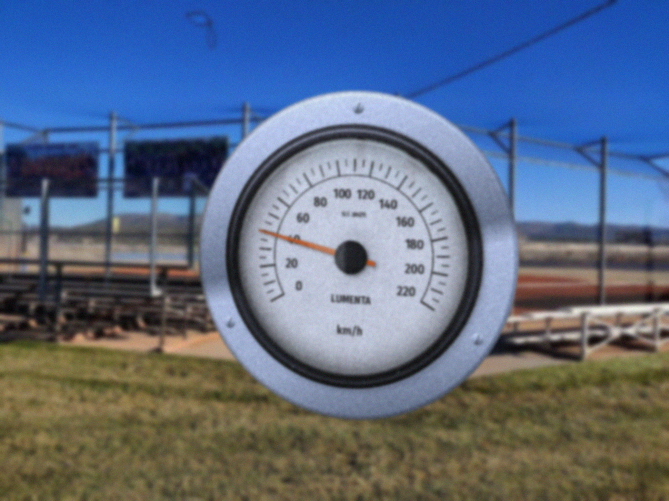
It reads 40,km/h
